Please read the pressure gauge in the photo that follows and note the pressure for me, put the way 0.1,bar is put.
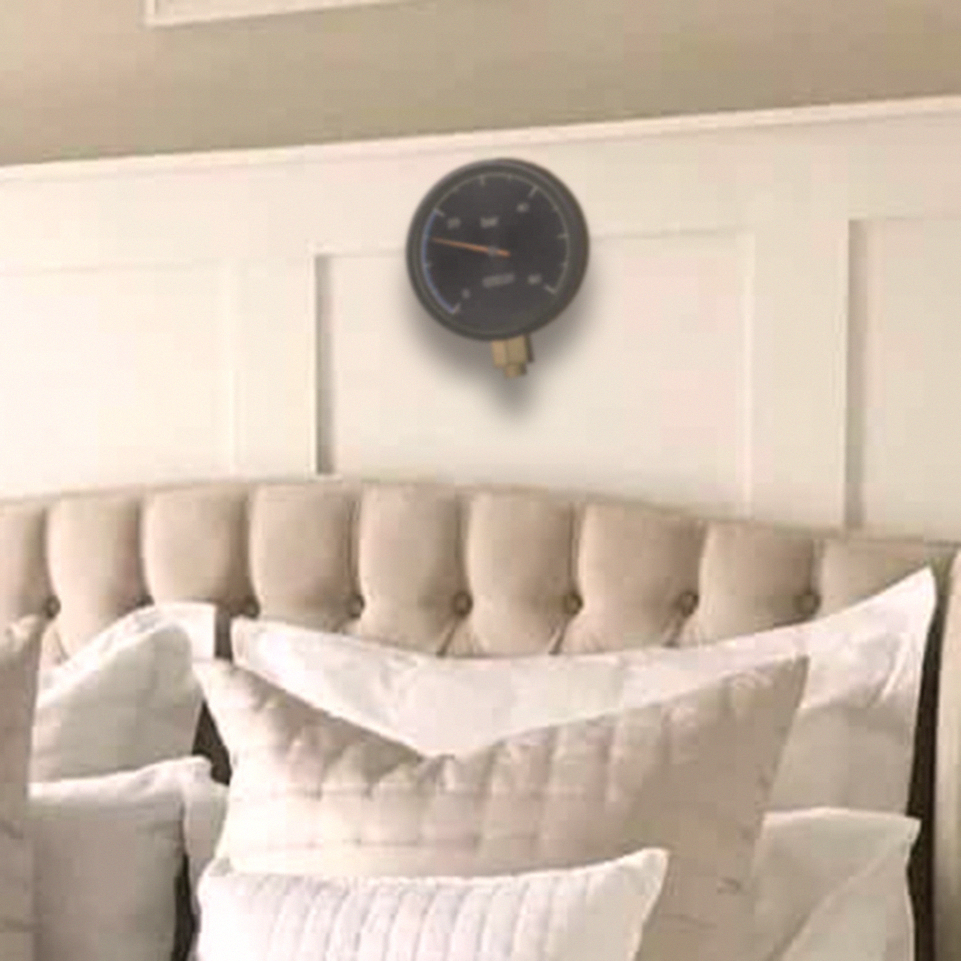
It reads 15,bar
